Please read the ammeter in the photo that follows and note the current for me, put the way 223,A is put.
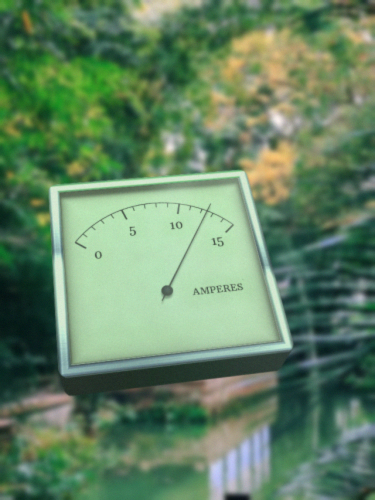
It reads 12.5,A
